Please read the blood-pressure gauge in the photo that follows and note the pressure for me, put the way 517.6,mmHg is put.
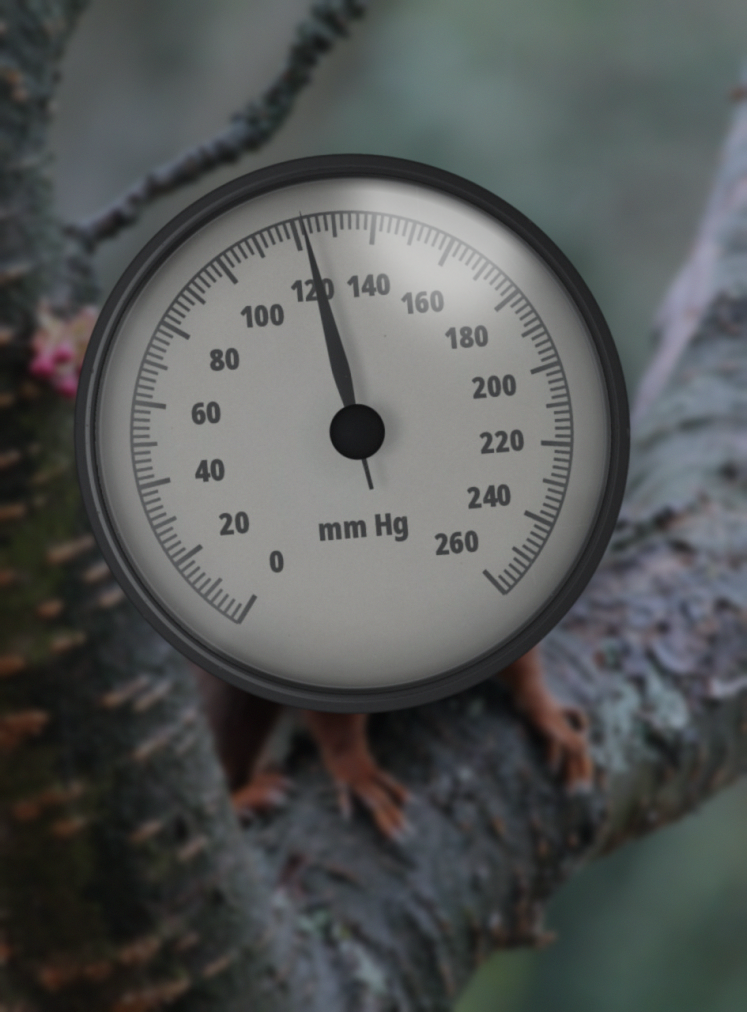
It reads 122,mmHg
